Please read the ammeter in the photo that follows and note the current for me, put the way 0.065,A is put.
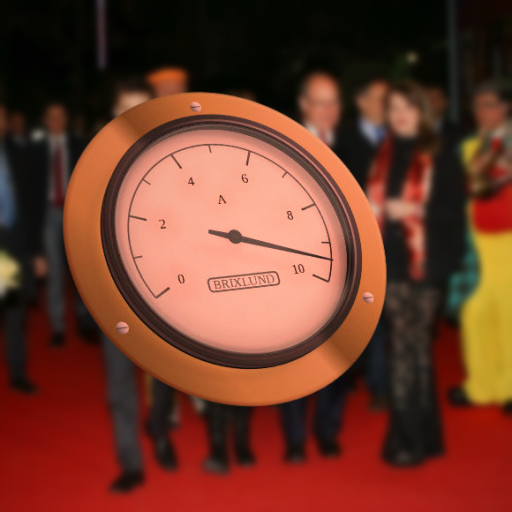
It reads 9.5,A
